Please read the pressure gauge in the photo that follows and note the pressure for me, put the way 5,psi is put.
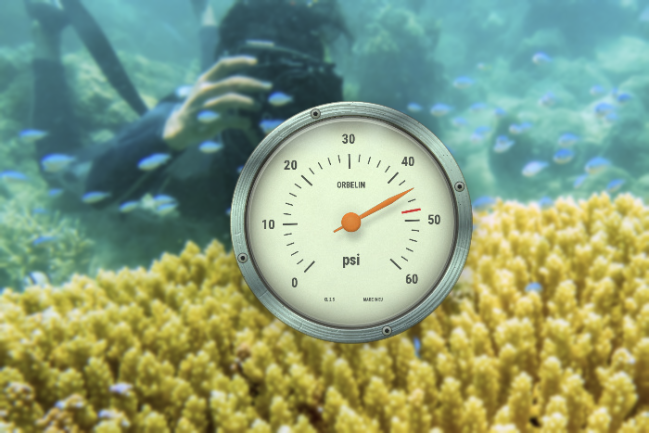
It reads 44,psi
